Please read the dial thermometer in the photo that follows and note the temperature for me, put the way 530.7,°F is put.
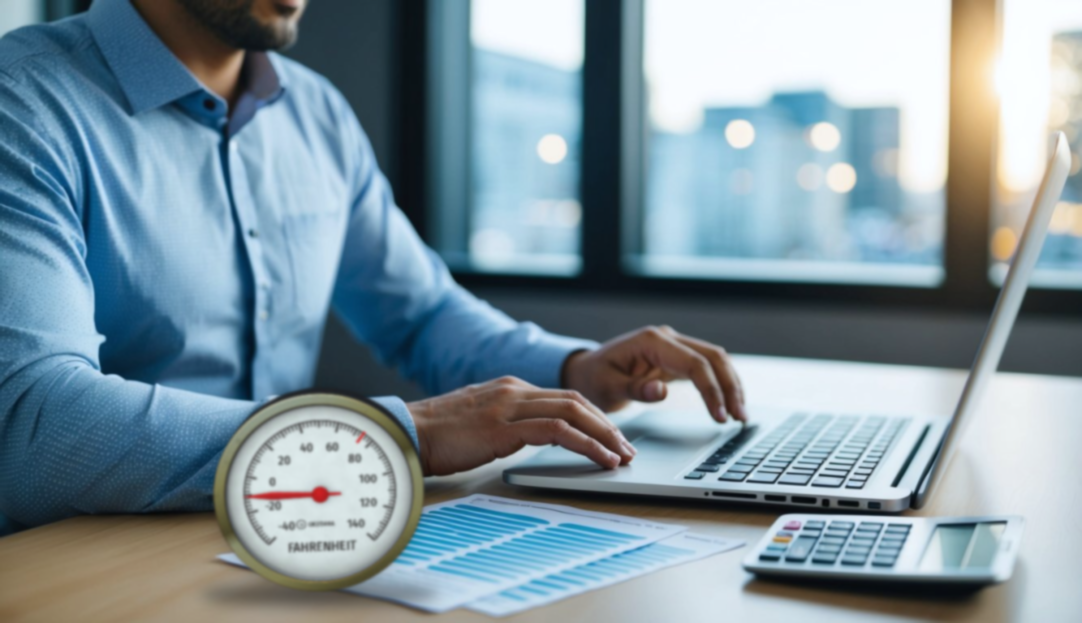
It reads -10,°F
